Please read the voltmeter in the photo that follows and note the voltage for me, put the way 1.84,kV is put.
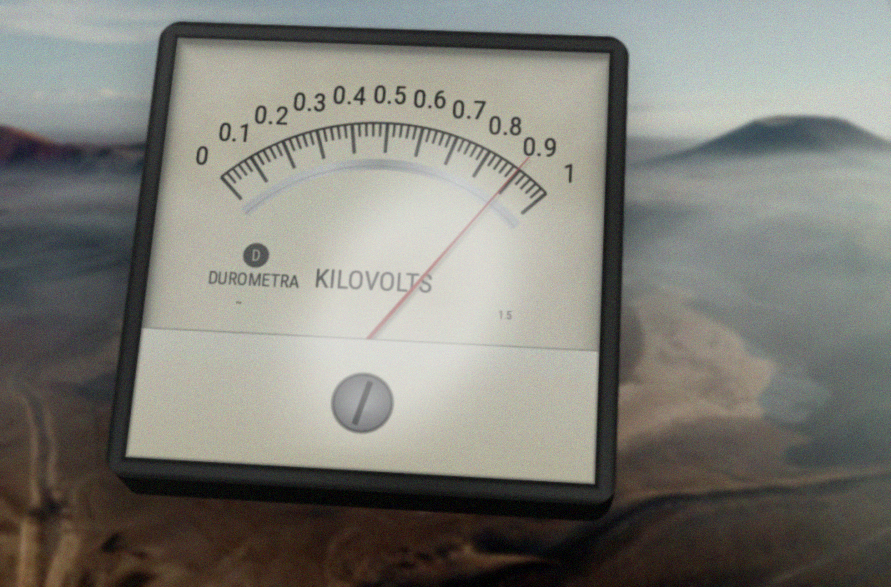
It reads 0.9,kV
